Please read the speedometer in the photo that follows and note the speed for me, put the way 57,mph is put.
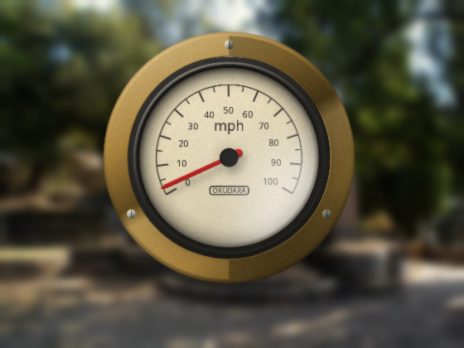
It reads 2.5,mph
